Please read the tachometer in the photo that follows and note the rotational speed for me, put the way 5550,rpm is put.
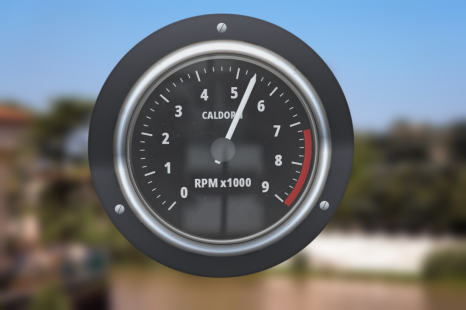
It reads 5400,rpm
